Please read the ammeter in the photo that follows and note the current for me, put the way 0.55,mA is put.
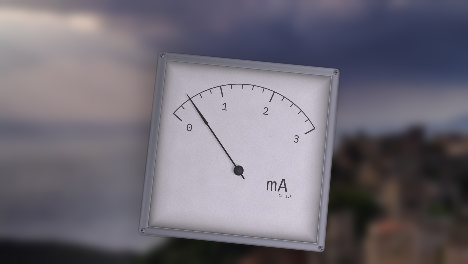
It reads 0.4,mA
